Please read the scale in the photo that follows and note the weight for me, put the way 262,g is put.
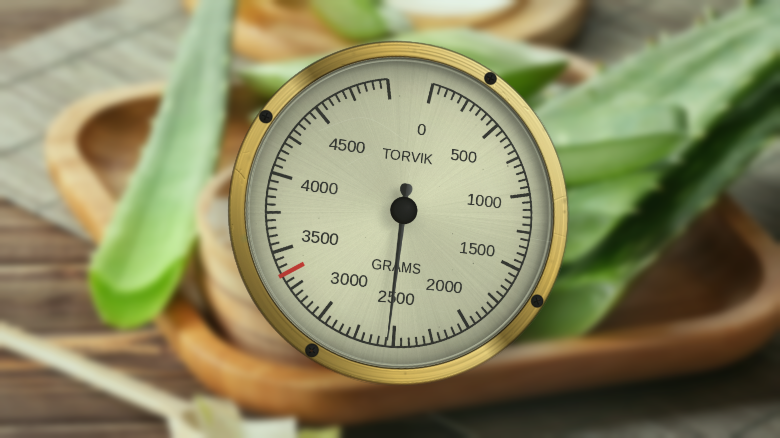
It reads 2550,g
